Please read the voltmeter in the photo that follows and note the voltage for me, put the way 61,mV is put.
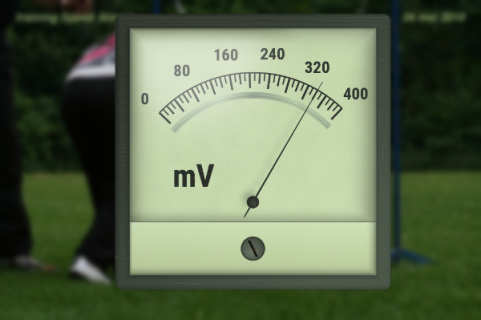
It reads 340,mV
